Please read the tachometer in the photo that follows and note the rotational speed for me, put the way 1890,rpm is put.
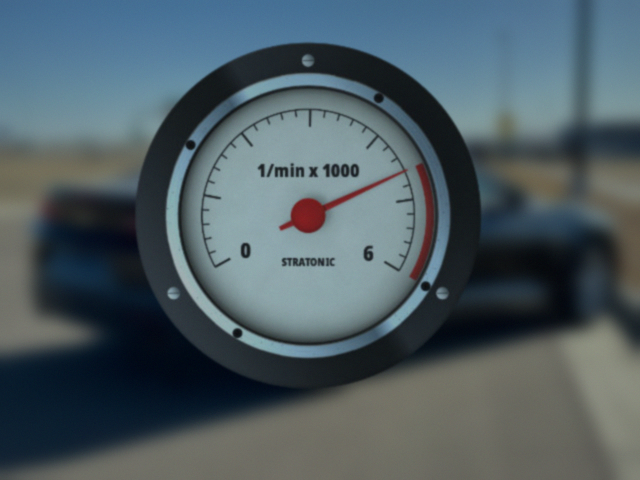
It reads 4600,rpm
